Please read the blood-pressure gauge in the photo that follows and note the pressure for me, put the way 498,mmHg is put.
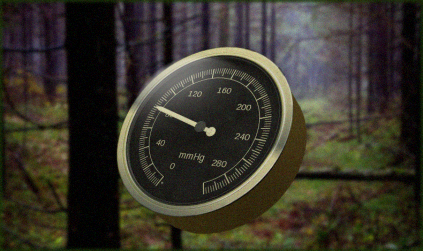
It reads 80,mmHg
